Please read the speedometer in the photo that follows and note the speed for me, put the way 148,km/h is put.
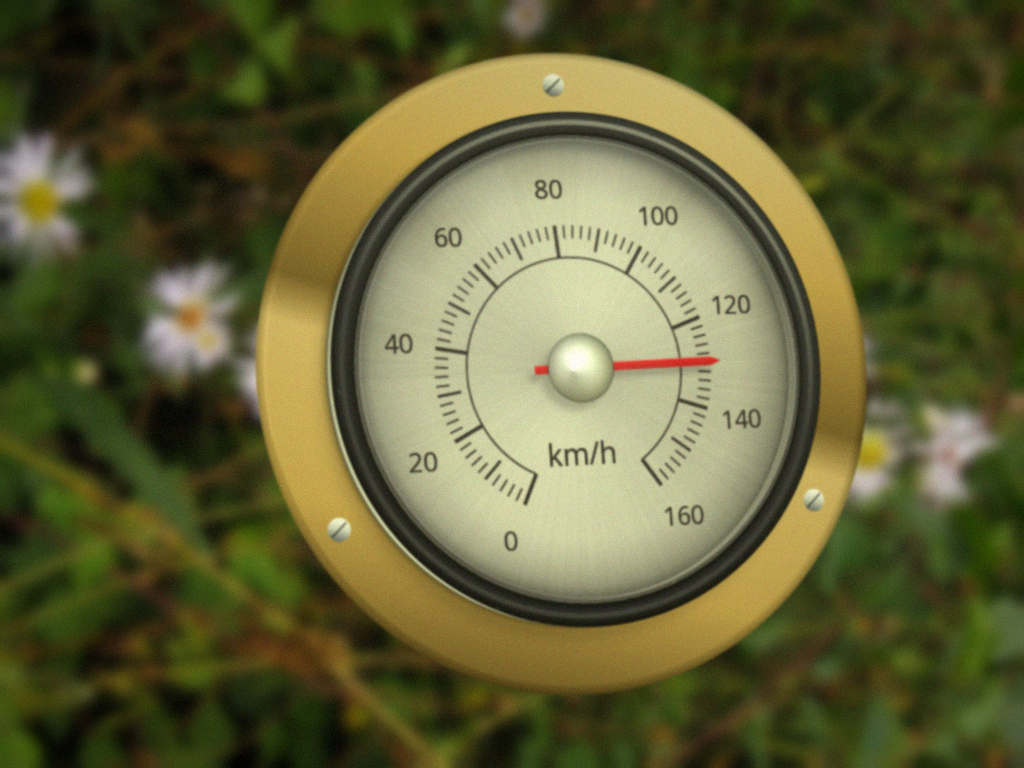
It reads 130,km/h
